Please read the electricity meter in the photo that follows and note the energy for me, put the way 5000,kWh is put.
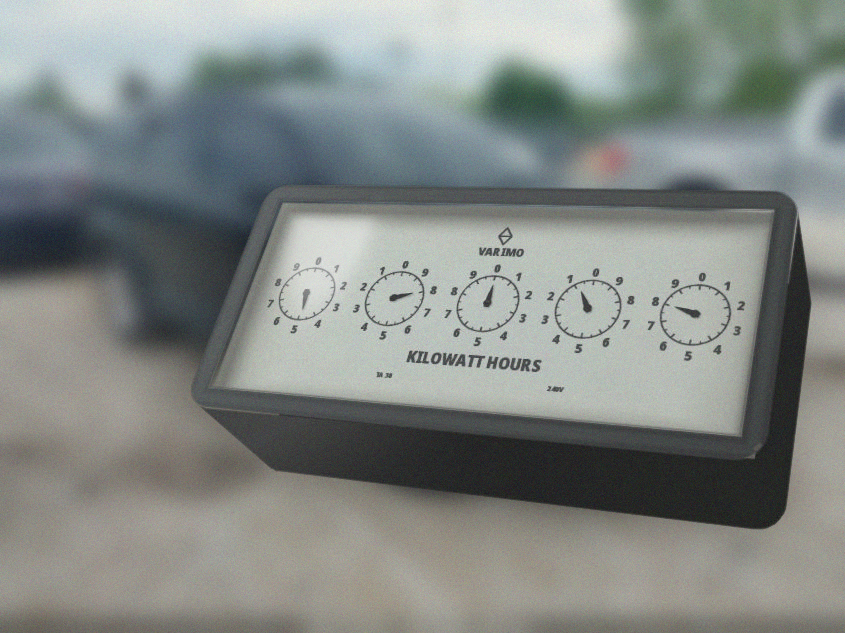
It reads 48008,kWh
